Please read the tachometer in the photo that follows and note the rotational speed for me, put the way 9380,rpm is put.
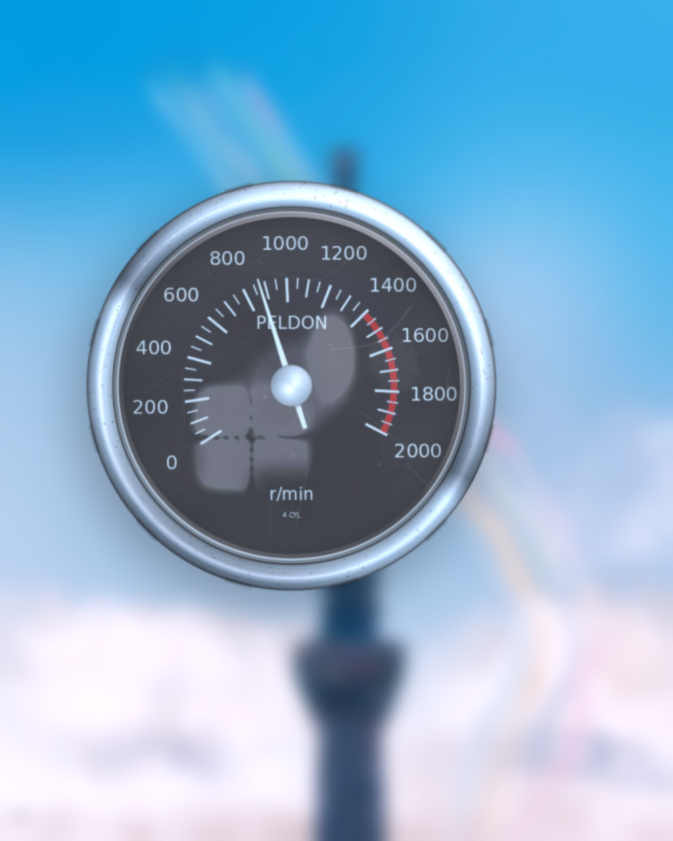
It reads 875,rpm
